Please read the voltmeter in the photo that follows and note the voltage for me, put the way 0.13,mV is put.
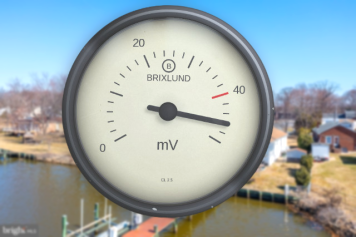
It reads 46,mV
